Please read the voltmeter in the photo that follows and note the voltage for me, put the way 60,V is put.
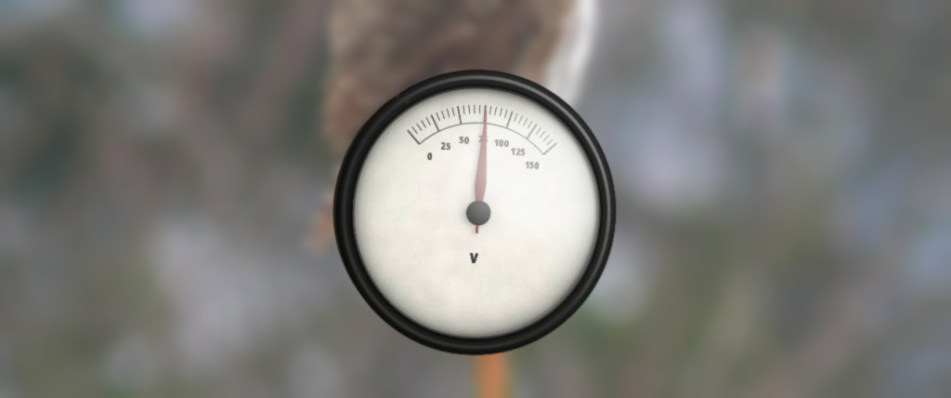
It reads 75,V
